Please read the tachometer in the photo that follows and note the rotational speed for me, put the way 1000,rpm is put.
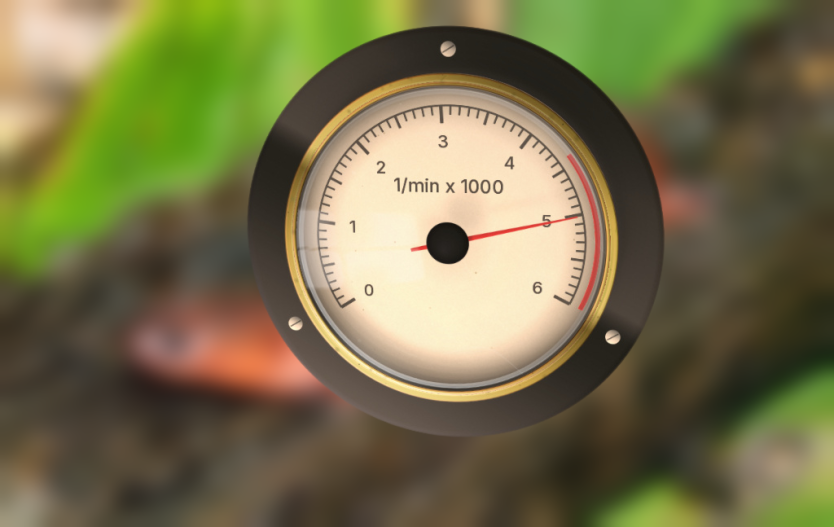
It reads 5000,rpm
